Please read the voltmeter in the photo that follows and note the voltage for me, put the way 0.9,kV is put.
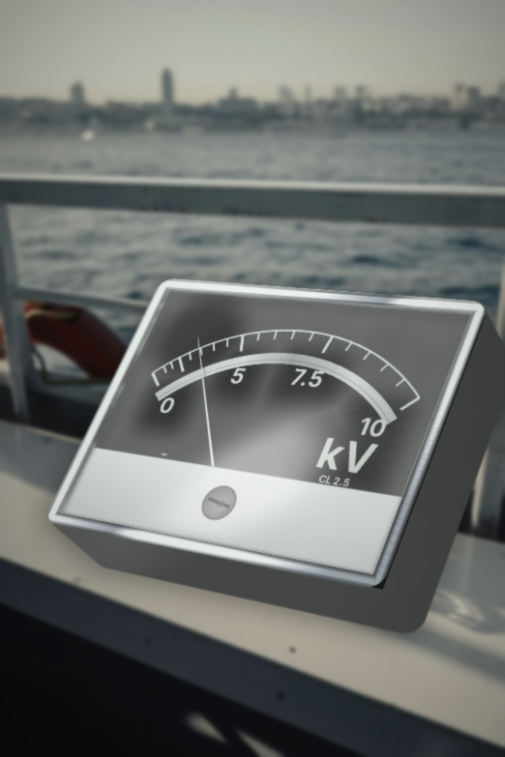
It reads 3.5,kV
